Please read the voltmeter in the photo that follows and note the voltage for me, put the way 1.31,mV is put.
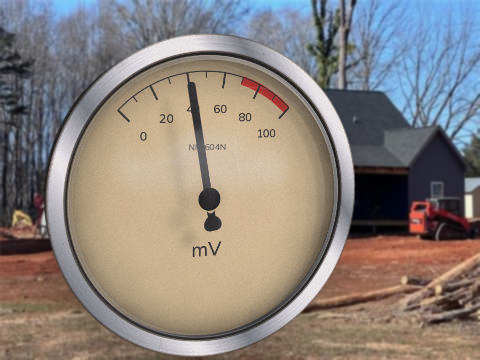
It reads 40,mV
